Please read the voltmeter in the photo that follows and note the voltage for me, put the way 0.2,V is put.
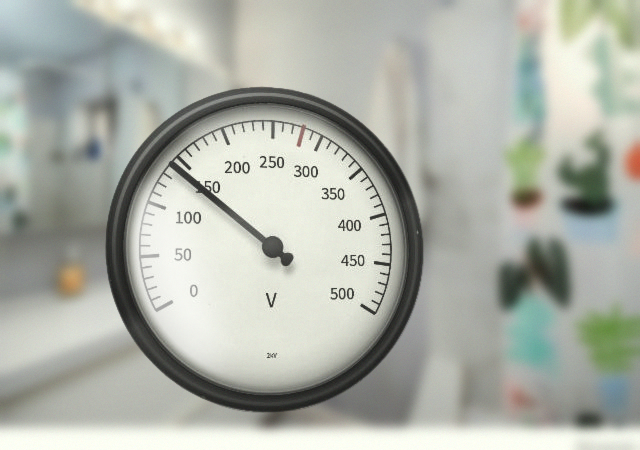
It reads 140,V
